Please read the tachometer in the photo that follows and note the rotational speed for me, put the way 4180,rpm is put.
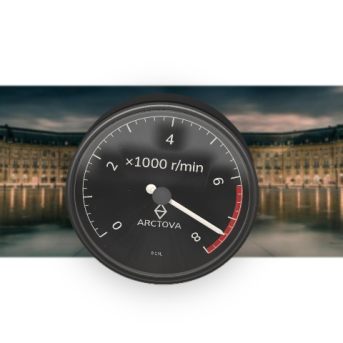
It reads 7400,rpm
